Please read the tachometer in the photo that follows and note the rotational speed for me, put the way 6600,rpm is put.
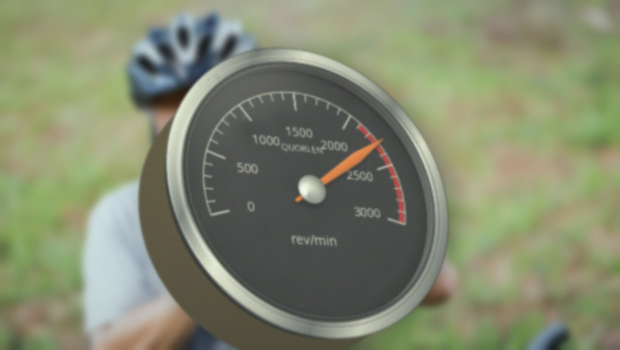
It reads 2300,rpm
